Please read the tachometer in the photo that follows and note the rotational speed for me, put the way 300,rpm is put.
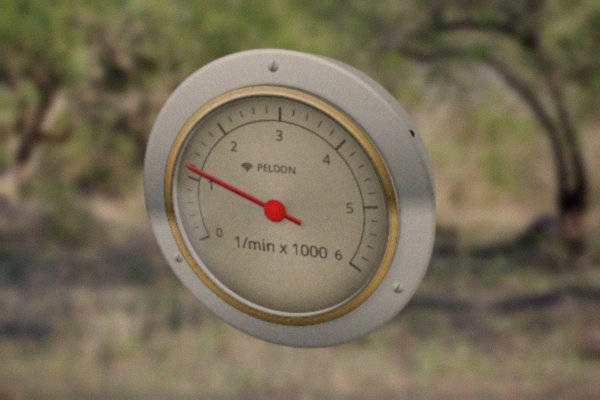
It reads 1200,rpm
